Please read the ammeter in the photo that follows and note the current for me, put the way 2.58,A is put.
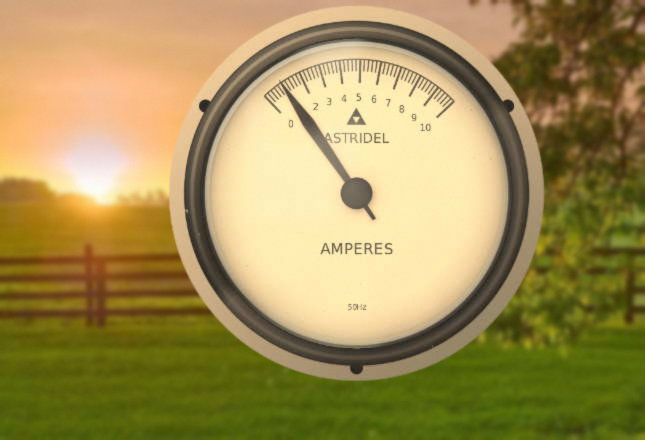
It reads 1,A
